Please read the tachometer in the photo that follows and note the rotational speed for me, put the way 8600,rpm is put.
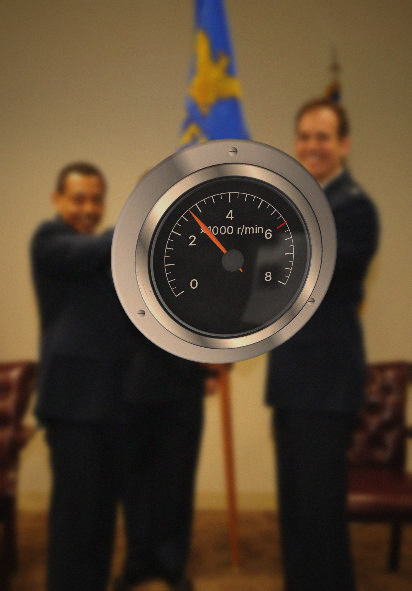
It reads 2750,rpm
